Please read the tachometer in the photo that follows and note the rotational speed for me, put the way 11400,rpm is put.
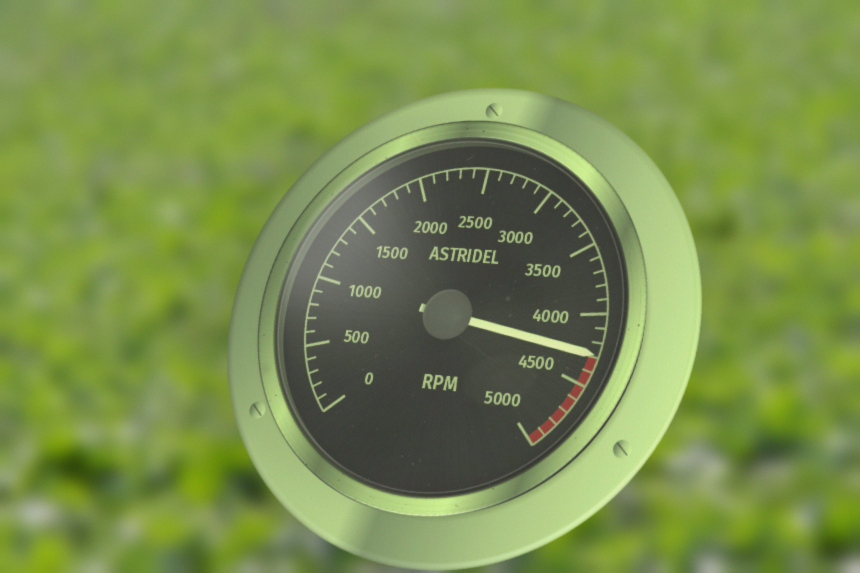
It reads 4300,rpm
